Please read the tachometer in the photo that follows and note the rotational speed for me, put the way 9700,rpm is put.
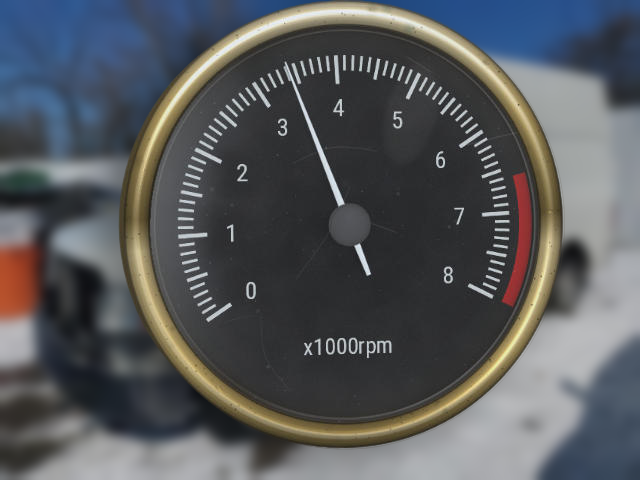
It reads 3400,rpm
